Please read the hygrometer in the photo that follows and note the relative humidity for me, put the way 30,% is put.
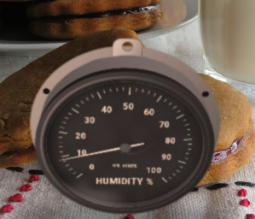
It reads 10,%
